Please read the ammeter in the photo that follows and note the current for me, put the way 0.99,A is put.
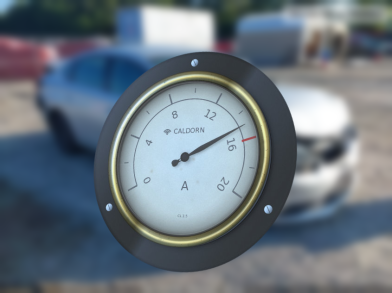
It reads 15,A
